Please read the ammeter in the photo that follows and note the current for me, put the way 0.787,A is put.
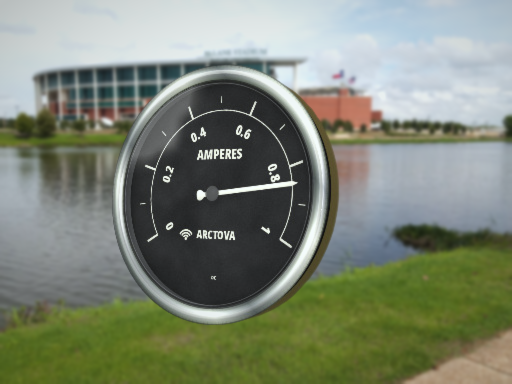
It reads 0.85,A
